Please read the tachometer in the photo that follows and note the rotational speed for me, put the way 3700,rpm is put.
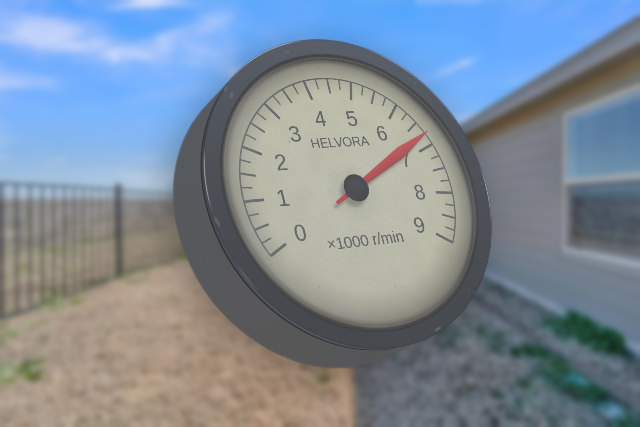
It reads 6750,rpm
